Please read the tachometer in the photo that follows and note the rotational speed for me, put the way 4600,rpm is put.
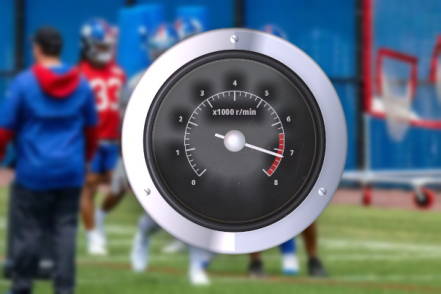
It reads 7200,rpm
